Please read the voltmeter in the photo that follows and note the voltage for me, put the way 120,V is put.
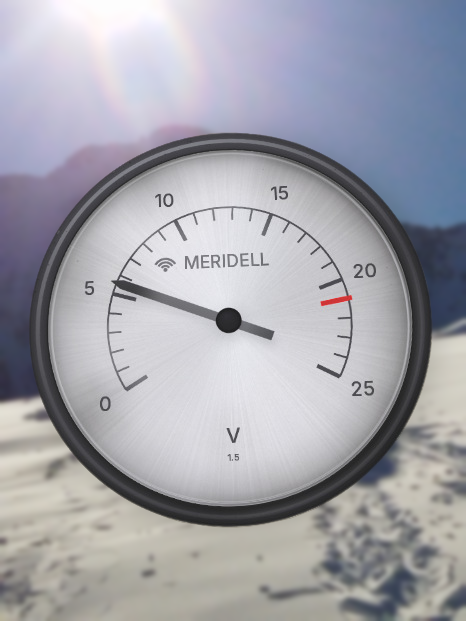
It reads 5.5,V
